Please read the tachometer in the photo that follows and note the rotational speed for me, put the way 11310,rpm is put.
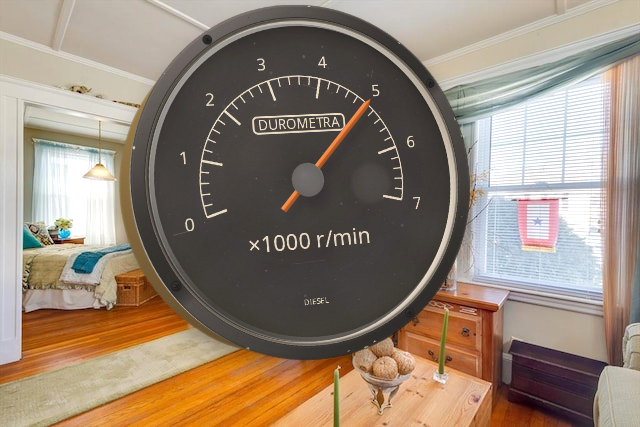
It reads 5000,rpm
